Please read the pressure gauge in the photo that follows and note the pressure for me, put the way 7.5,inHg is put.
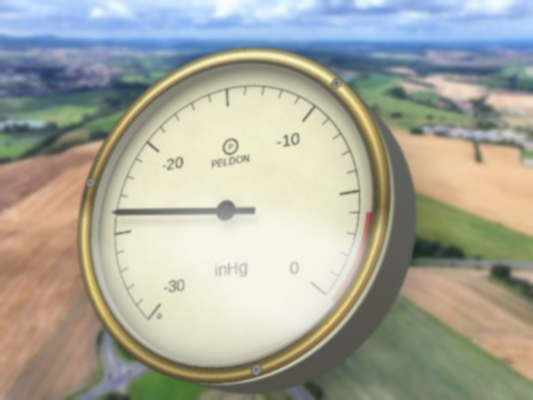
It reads -24,inHg
